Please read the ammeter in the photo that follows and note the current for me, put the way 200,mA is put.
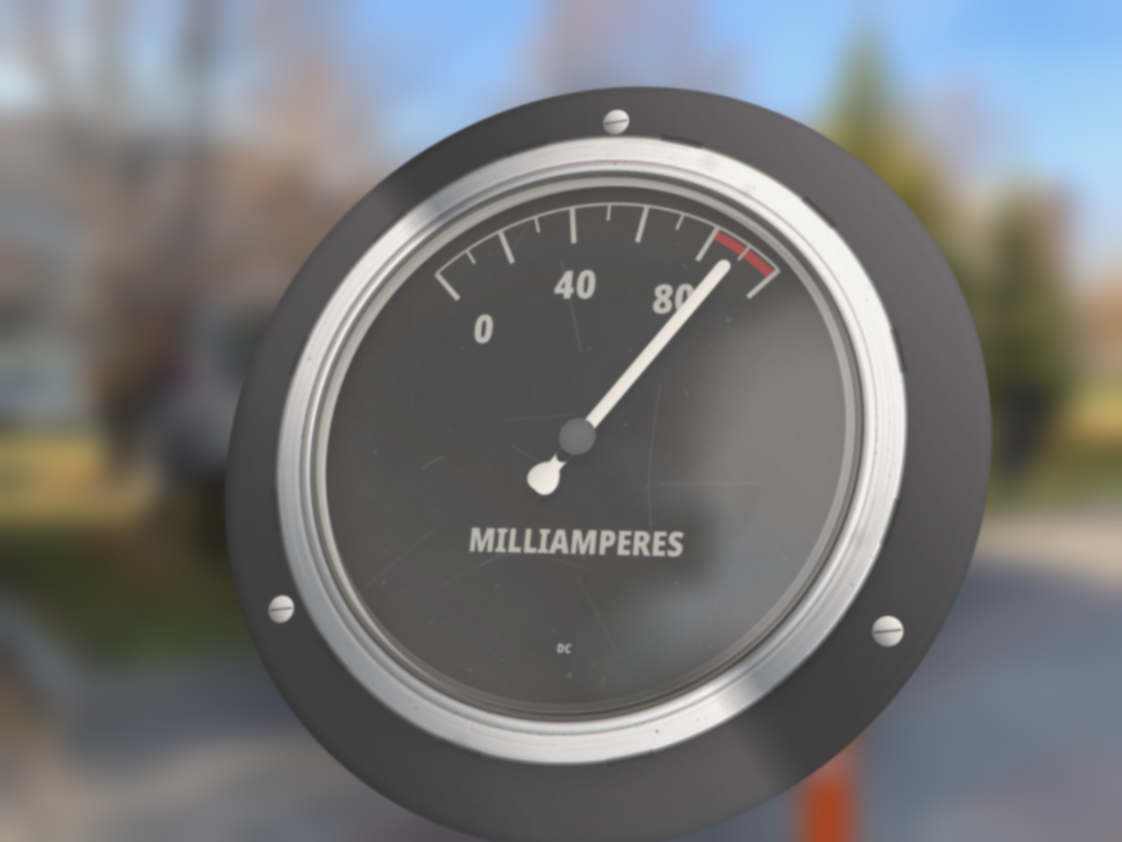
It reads 90,mA
